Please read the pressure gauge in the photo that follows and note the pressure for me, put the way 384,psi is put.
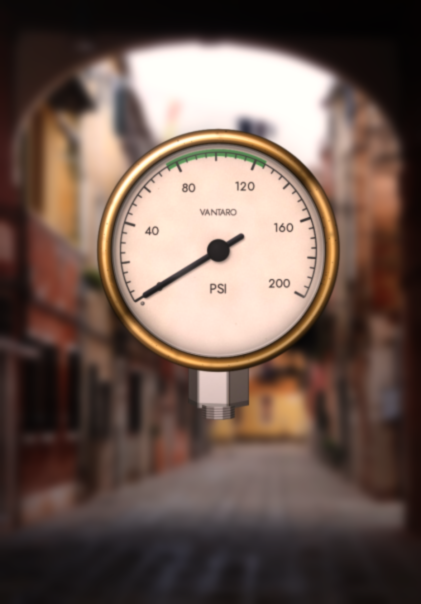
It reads 0,psi
